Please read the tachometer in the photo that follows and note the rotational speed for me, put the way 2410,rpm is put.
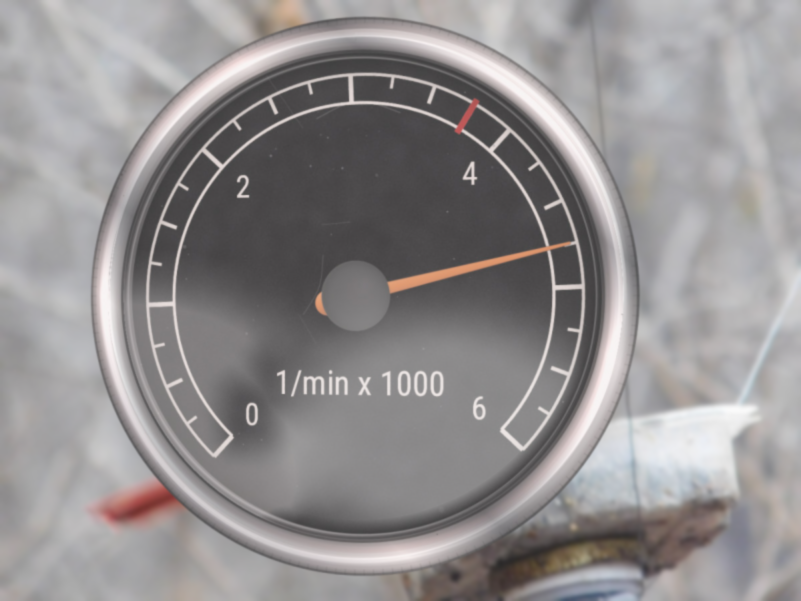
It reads 4750,rpm
